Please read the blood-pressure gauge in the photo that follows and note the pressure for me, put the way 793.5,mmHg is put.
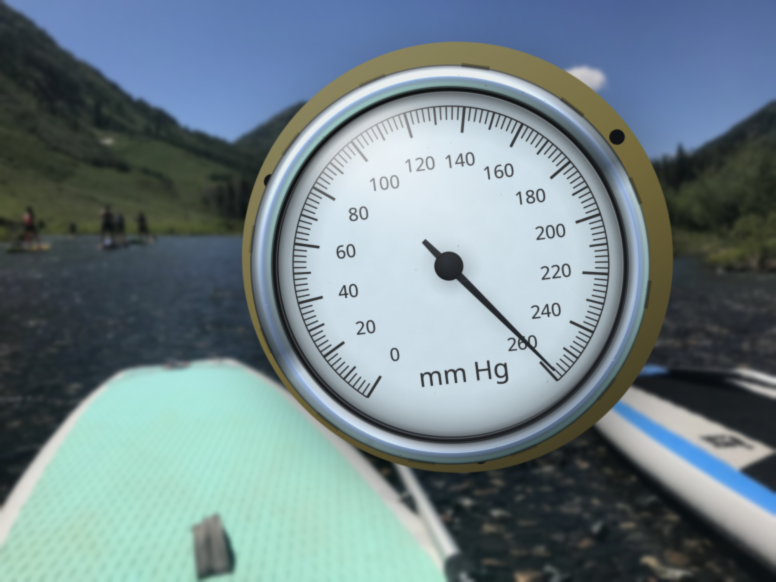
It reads 258,mmHg
